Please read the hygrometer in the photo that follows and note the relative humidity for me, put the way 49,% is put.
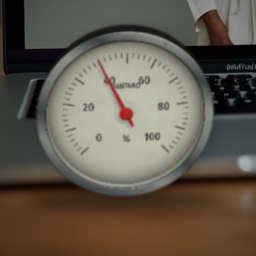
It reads 40,%
